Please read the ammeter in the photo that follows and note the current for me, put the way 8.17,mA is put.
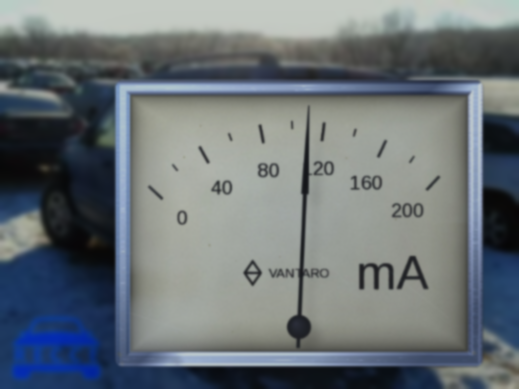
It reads 110,mA
